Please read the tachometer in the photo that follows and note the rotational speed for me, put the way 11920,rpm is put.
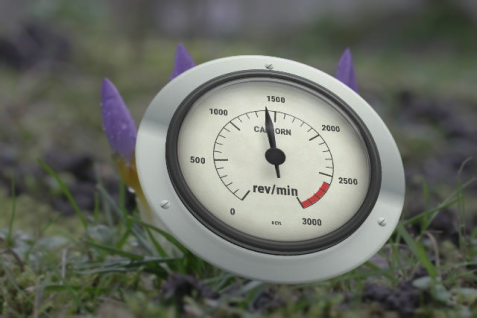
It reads 1400,rpm
